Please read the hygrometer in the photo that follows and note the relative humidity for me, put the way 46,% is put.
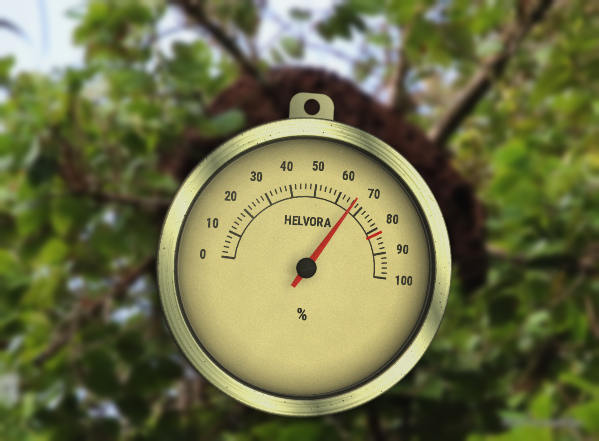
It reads 66,%
